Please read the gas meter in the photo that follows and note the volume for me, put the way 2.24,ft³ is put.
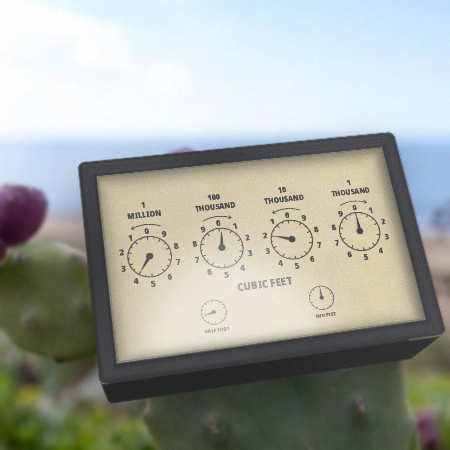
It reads 402000,ft³
